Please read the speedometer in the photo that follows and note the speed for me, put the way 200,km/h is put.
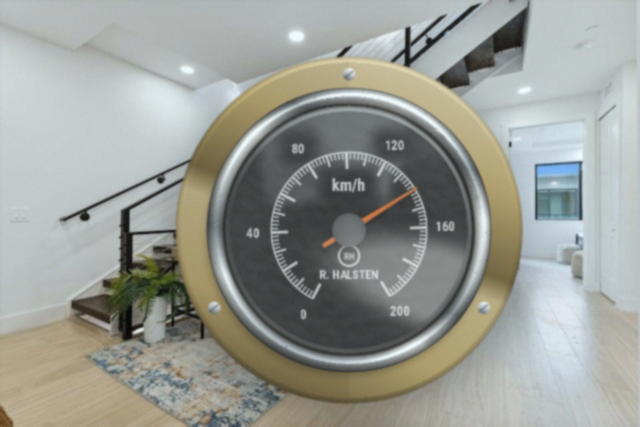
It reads 140,km/h
